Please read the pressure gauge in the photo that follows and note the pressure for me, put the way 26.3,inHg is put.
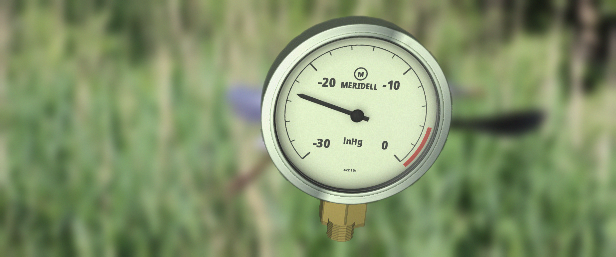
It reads -23,inHg
